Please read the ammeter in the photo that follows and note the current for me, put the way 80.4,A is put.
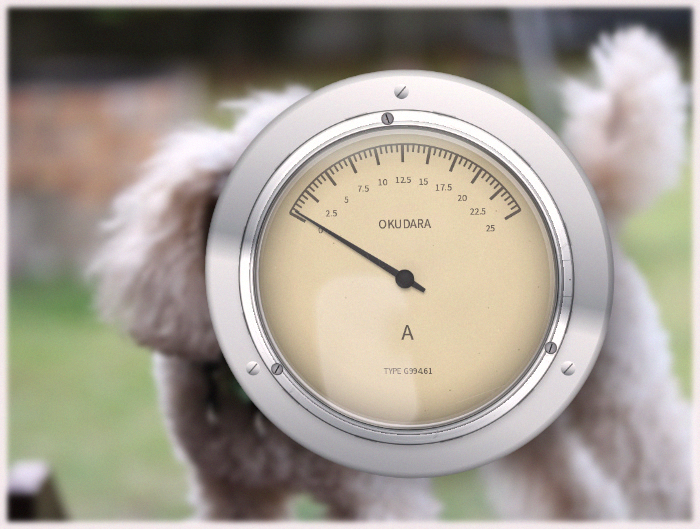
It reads 0.5,A
